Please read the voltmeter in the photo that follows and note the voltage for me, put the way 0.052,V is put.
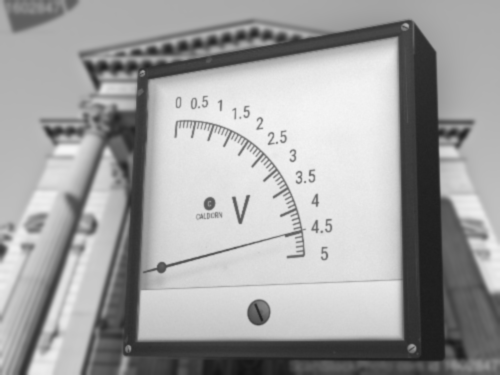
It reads 4.5,V
